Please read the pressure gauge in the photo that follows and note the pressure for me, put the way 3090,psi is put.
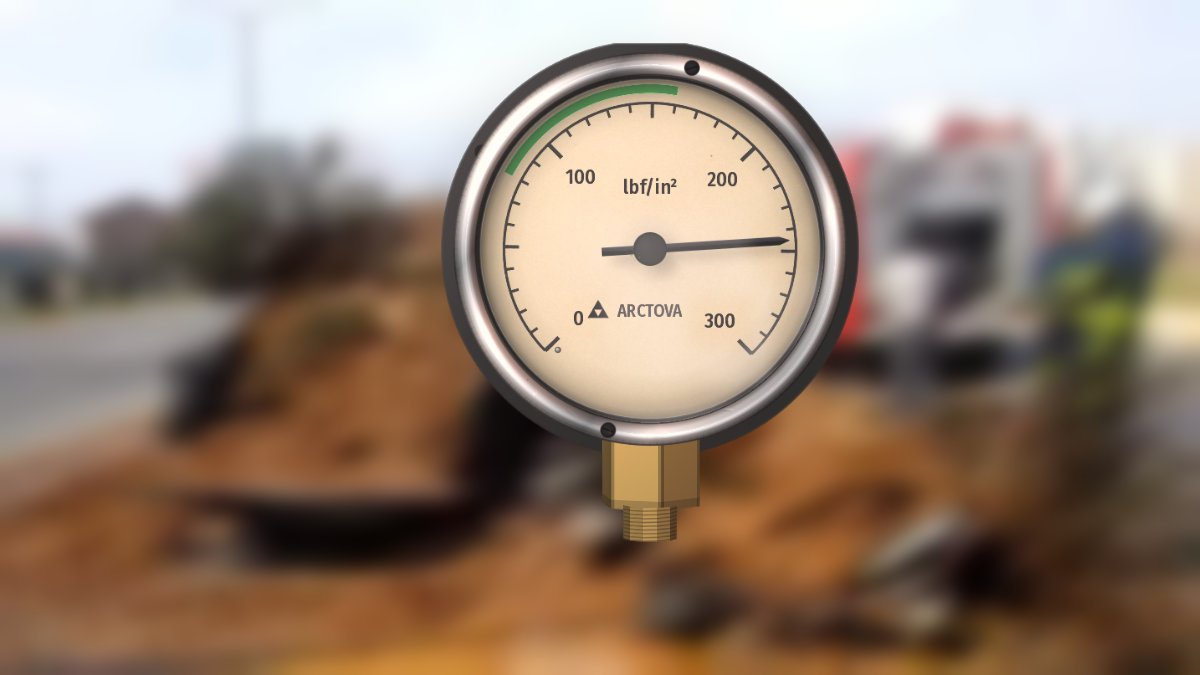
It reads 245,psi
